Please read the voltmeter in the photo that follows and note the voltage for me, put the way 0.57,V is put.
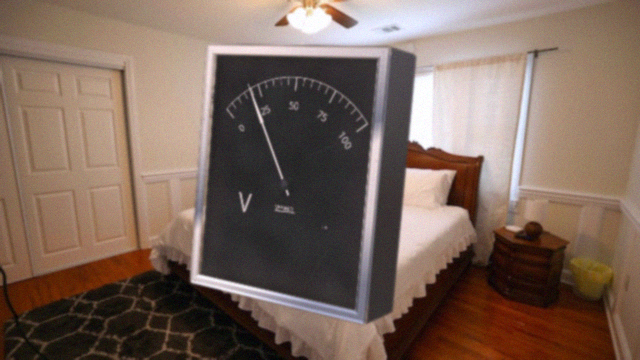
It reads 20,V
